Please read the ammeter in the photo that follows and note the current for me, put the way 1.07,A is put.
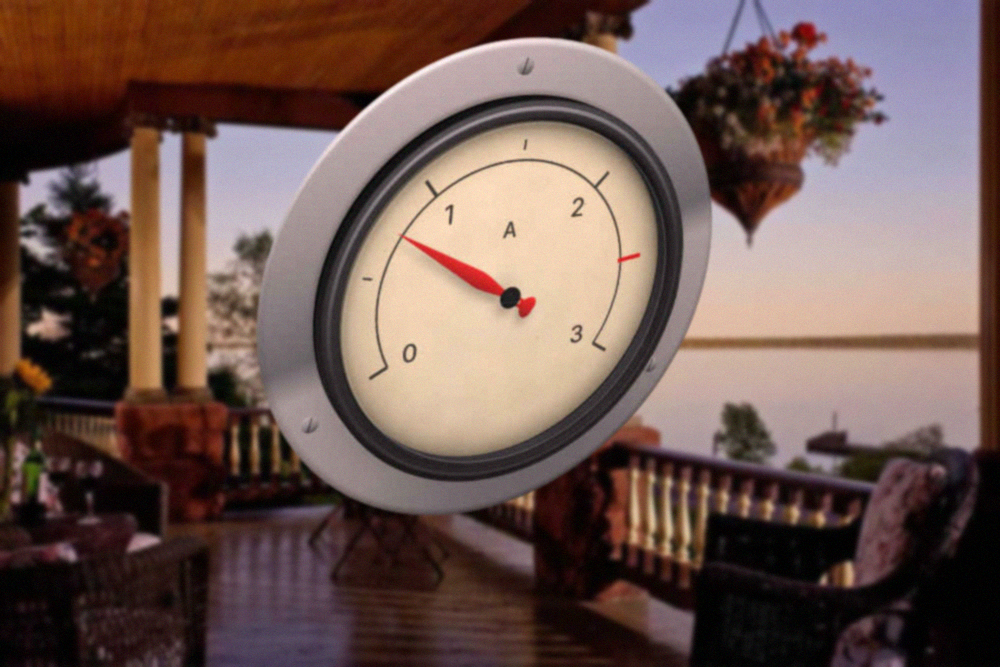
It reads 0.75,A
